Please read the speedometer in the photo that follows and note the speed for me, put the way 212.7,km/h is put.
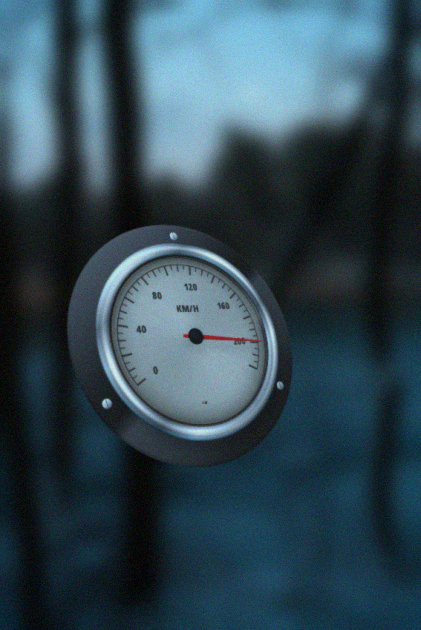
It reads 200,km/h
